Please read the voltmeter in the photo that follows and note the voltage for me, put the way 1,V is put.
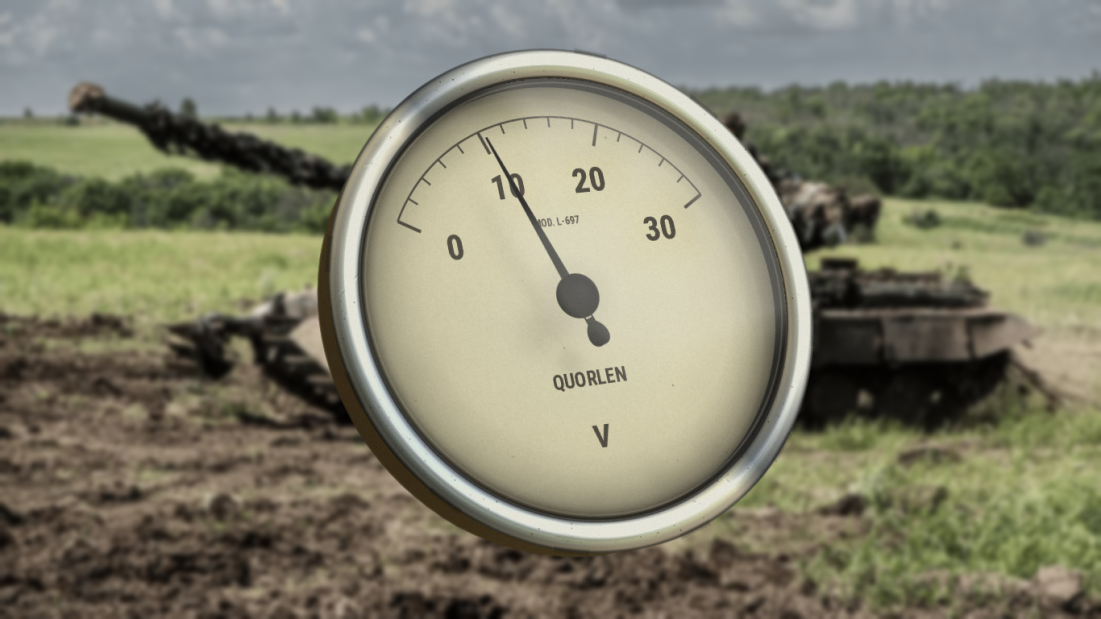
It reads 10,V
